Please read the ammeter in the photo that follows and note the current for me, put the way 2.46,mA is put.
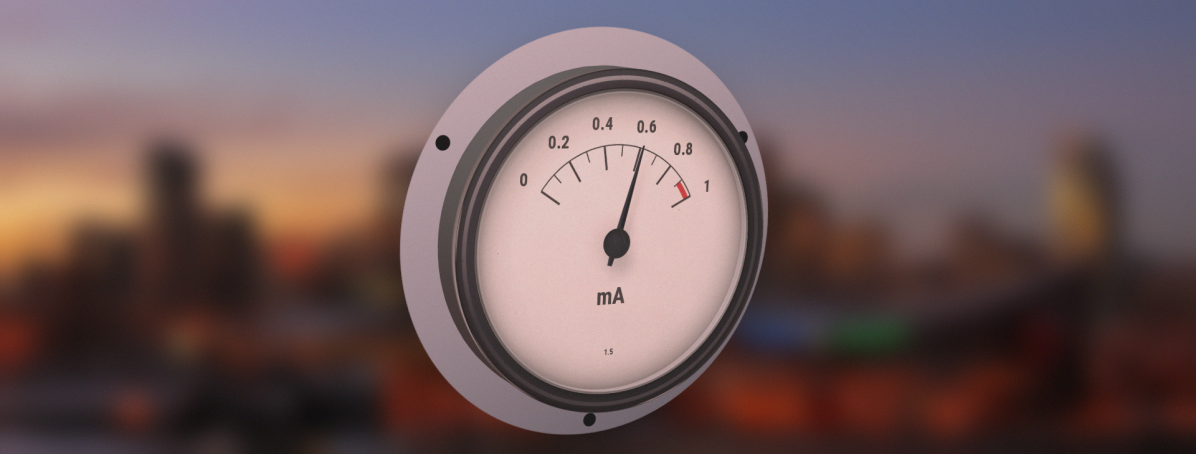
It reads 0.6,mA
